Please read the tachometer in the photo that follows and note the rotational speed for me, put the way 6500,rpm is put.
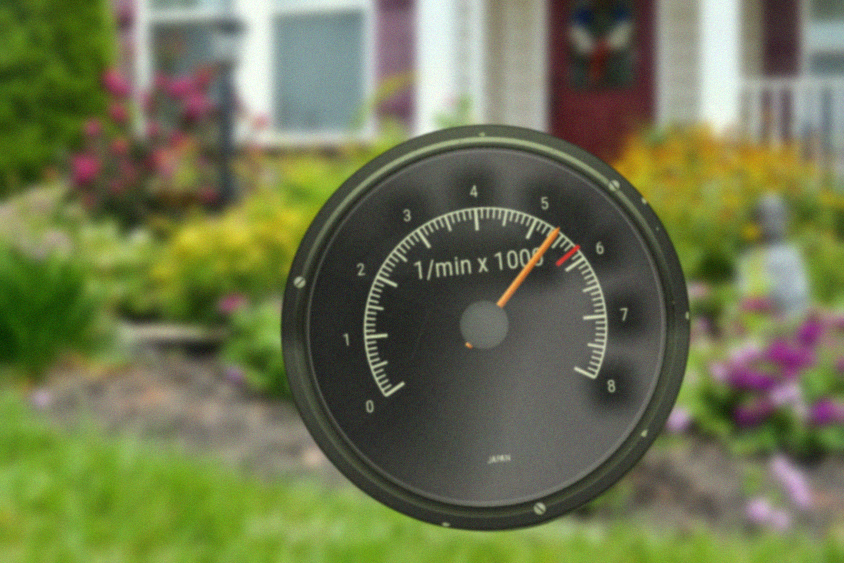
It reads 5400,rpm
